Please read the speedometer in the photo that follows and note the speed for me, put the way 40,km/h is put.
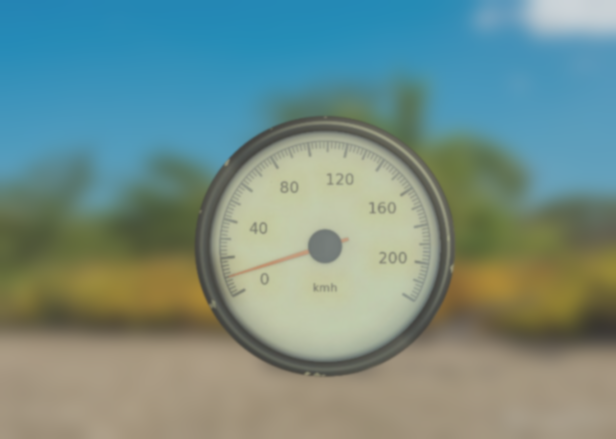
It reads 10,km/h
